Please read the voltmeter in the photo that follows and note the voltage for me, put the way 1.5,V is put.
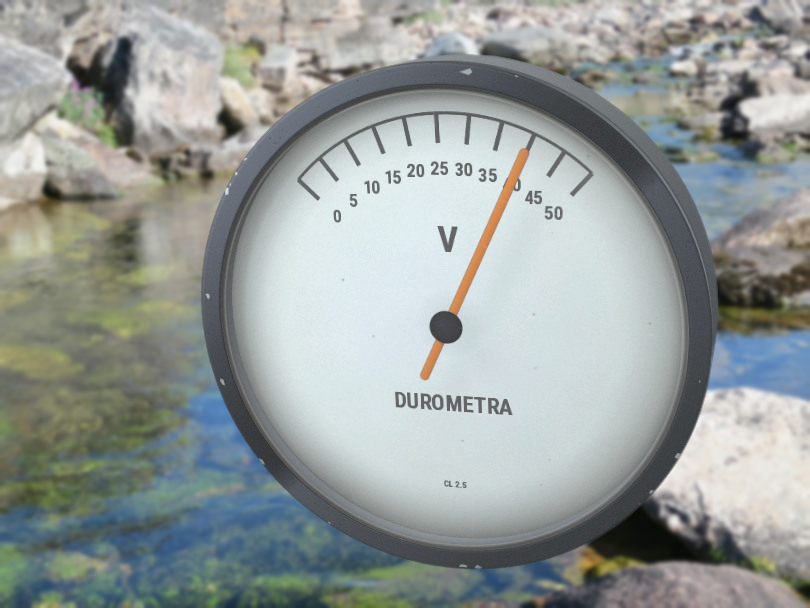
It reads 40,V
